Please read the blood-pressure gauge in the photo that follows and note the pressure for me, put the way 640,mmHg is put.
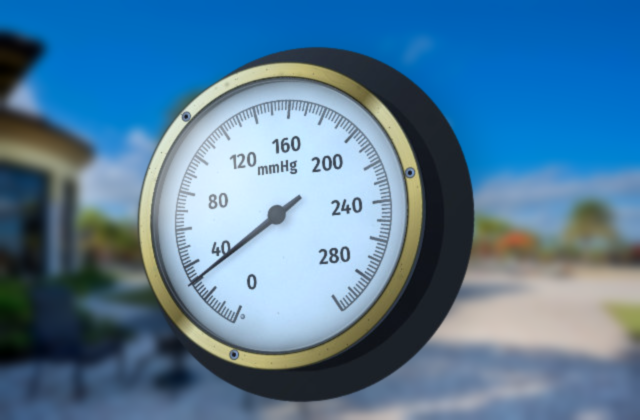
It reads 30,mmHg
